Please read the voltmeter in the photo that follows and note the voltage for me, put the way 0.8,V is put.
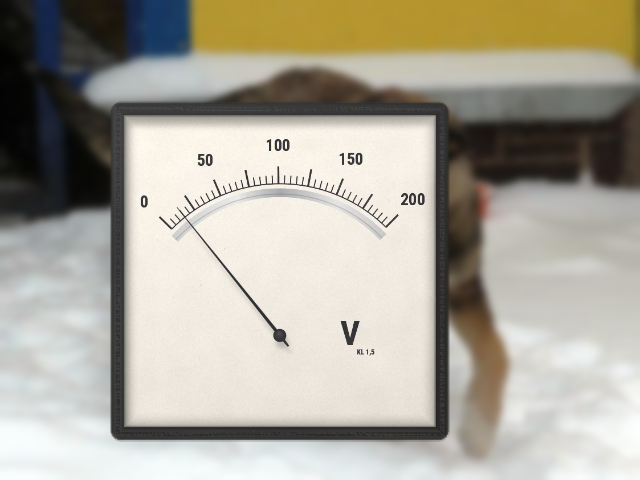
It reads 15,V
